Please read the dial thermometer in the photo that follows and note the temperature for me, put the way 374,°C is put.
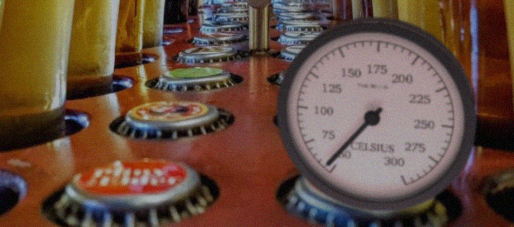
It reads 55,°C
